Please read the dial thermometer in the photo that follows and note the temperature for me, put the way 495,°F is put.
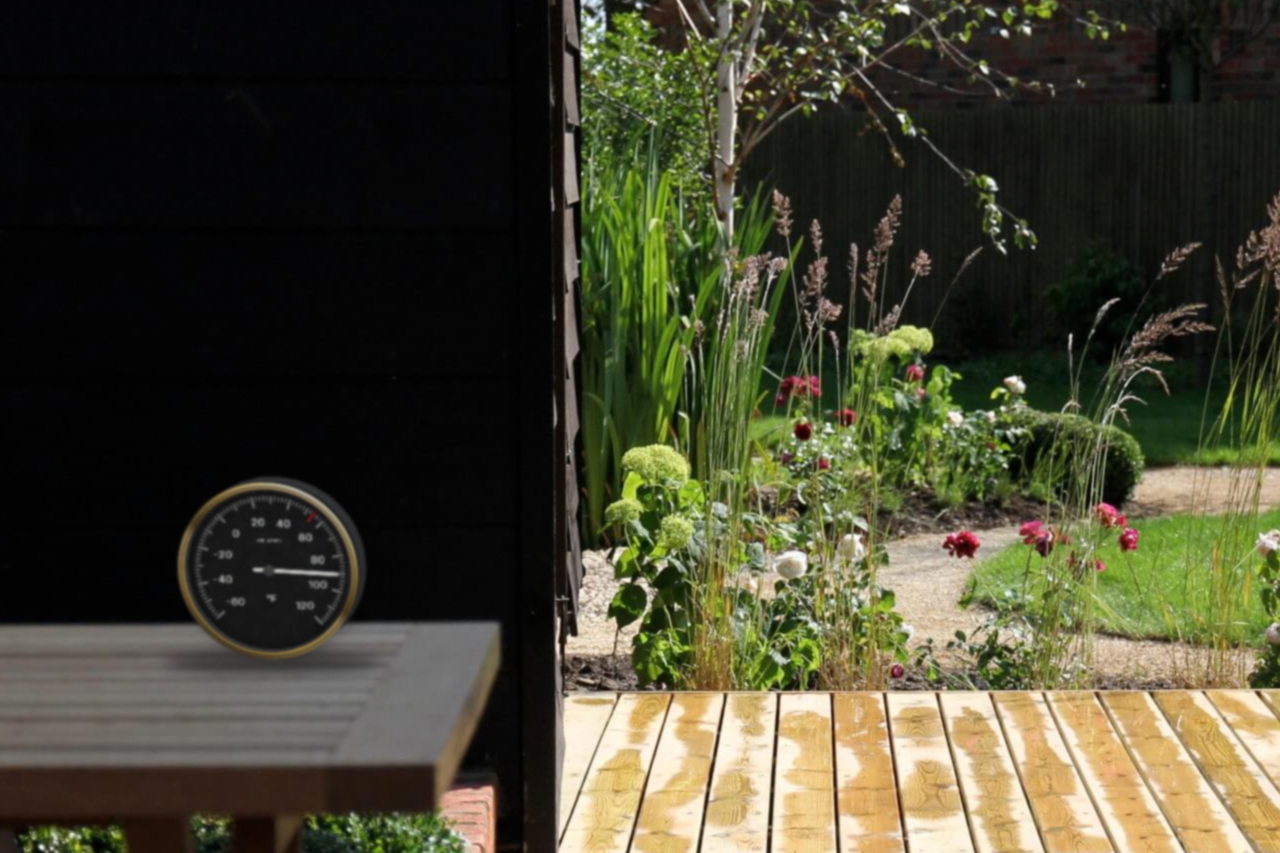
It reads 90,°F
